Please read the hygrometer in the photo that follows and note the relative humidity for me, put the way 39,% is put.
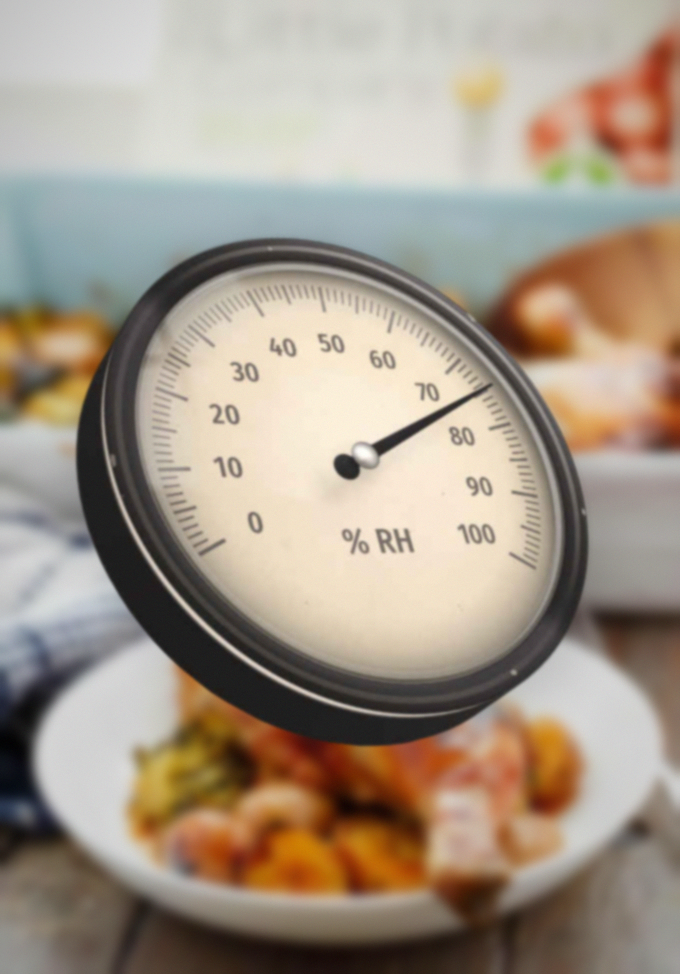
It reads 75,%
